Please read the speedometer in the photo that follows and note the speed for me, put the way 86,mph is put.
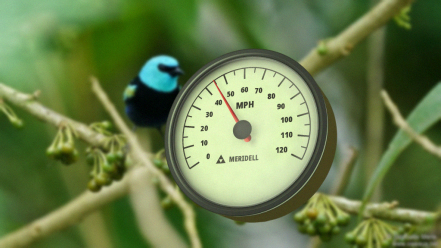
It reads 45,mph
